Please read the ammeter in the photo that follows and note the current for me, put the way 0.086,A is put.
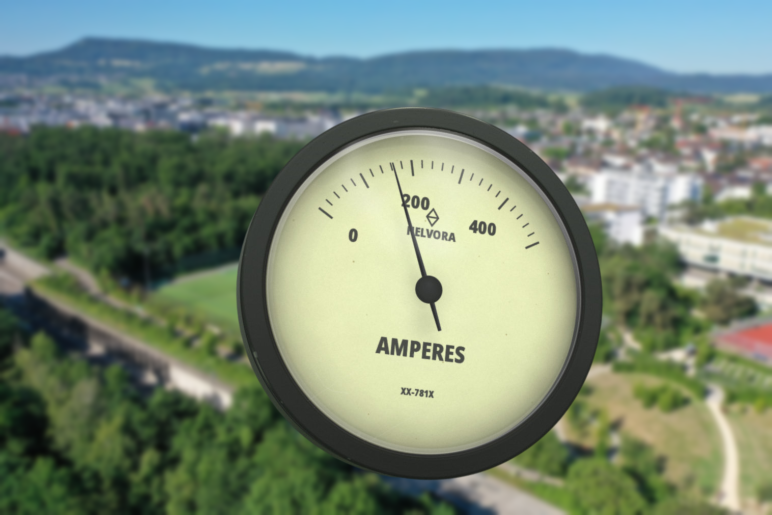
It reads 160,A
